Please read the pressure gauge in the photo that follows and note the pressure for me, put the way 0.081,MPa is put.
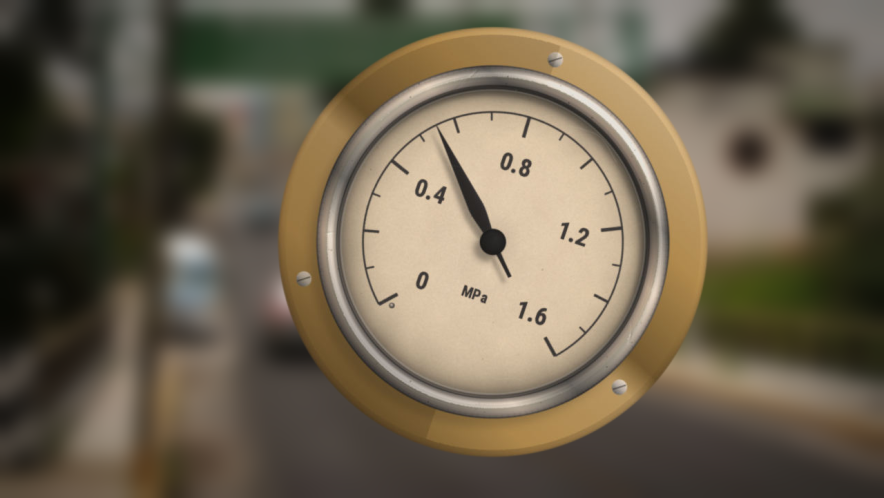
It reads 0.55,MPa
